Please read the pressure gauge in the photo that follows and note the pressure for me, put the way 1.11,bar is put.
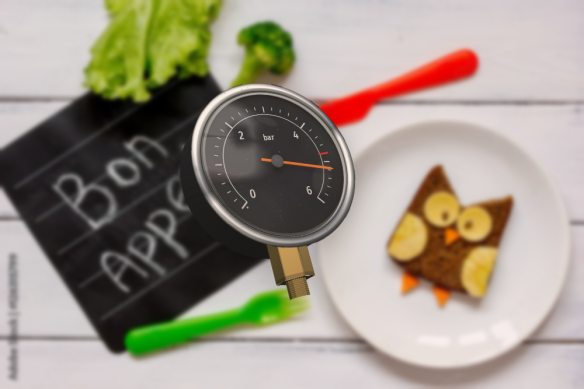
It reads 5.2,bar
